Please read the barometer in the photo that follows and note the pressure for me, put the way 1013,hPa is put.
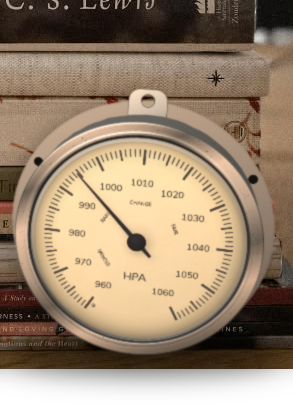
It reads 995,hPa
